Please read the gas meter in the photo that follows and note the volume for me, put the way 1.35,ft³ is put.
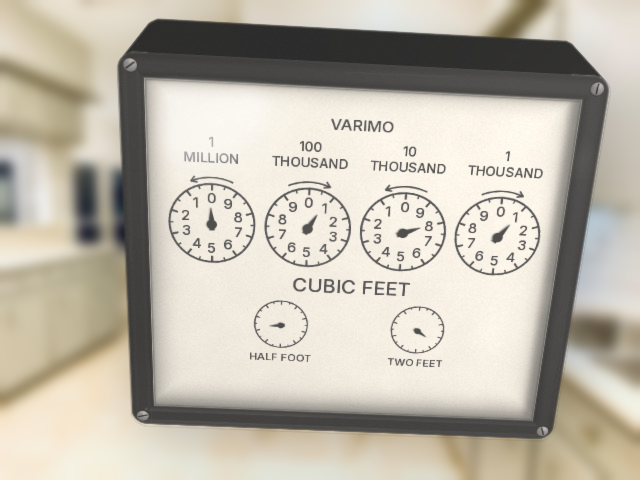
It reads 8100,ft³
